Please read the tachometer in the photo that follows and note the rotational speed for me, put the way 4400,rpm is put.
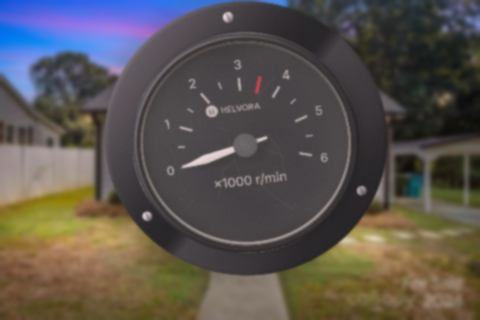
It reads 0,rpm
